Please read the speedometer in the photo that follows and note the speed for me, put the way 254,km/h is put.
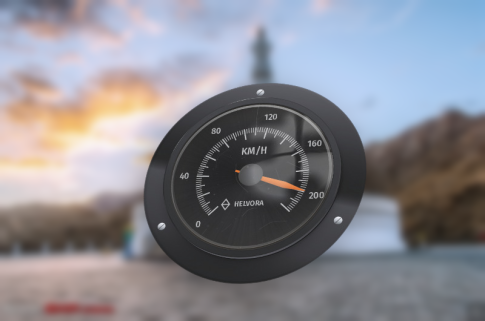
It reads 200,km/h
